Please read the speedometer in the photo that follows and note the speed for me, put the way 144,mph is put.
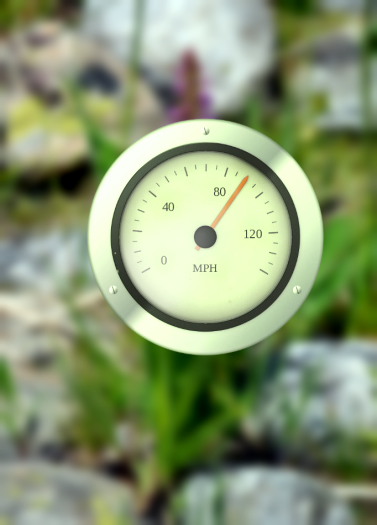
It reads 90,mph
